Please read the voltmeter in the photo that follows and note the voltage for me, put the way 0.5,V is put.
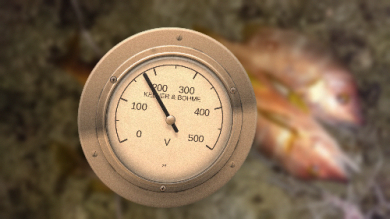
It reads 175,V
